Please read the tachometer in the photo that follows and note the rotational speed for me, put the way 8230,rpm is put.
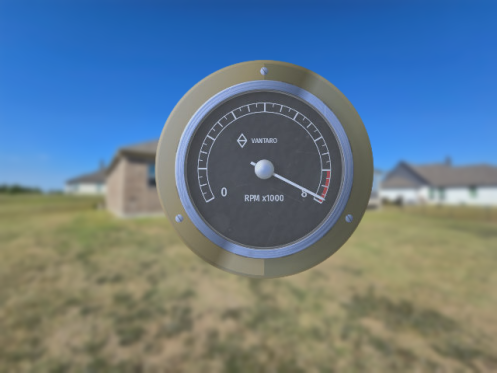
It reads 7875,rpm
